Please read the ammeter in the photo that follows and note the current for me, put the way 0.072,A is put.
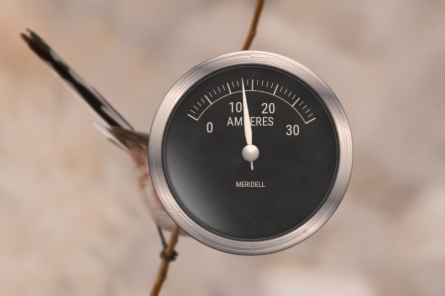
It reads 13,A
